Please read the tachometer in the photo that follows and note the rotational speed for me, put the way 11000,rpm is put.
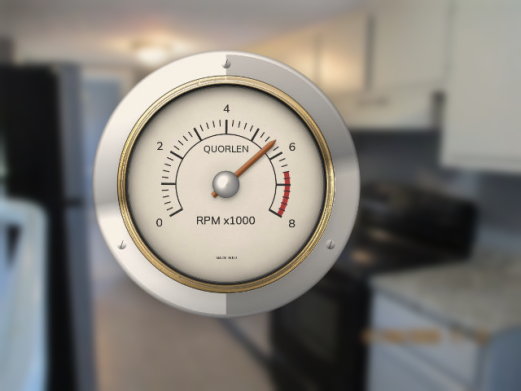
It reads 5600,rpm
